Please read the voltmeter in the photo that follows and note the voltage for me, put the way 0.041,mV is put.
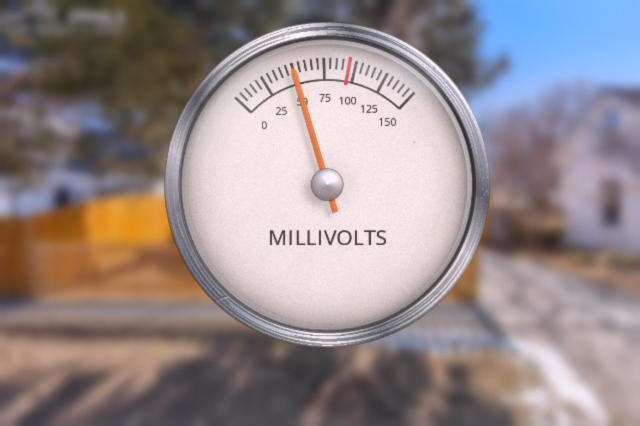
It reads 50,mV
